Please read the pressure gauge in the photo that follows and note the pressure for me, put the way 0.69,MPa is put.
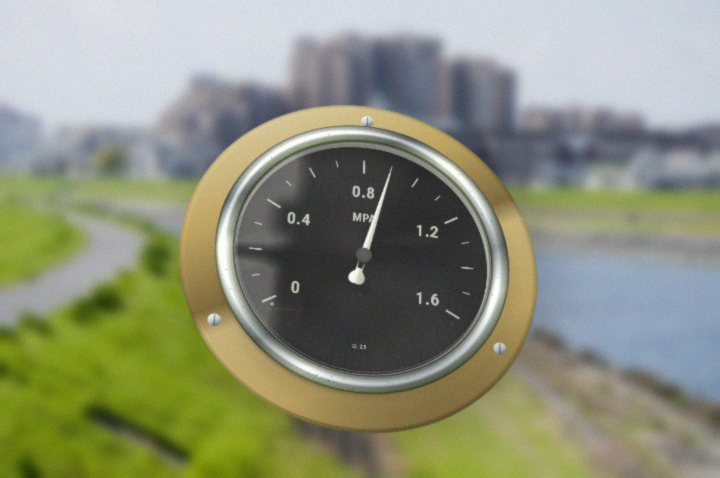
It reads 0.9,MPa
